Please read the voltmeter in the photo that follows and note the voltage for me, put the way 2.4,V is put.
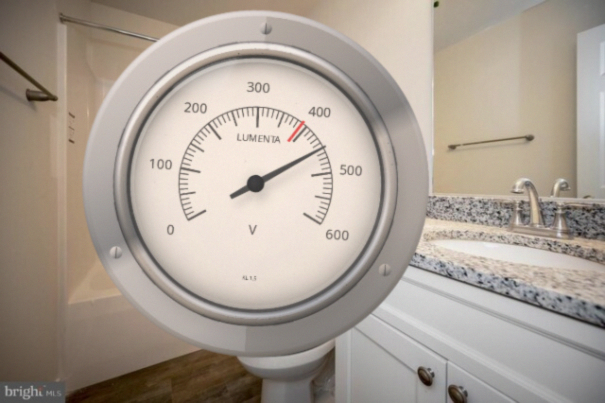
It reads 450,V
